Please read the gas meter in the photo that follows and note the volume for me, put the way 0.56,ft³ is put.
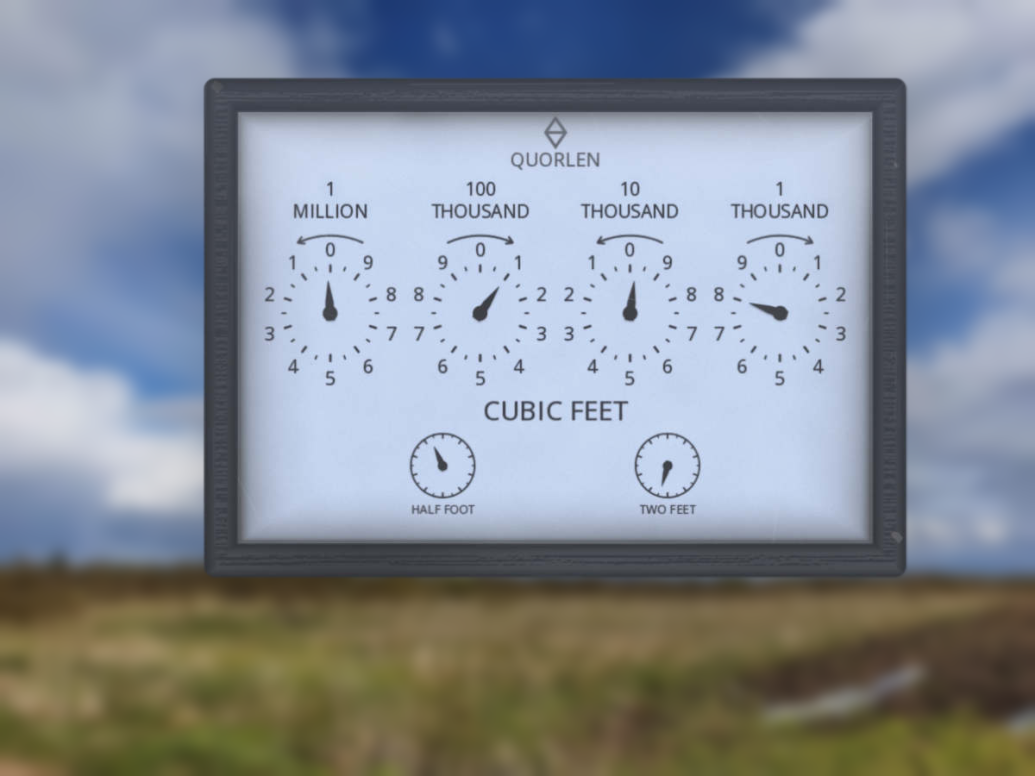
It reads 9800,ft³
